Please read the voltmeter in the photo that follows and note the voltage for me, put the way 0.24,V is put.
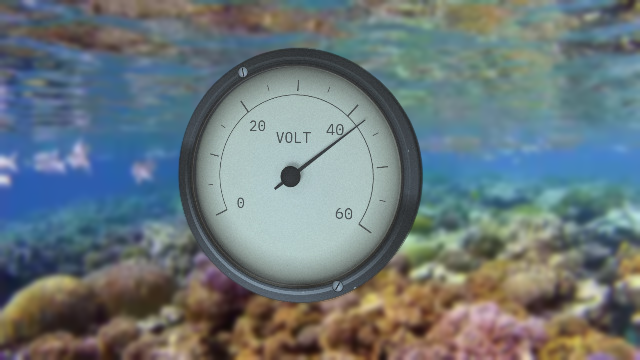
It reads 42.5,V
